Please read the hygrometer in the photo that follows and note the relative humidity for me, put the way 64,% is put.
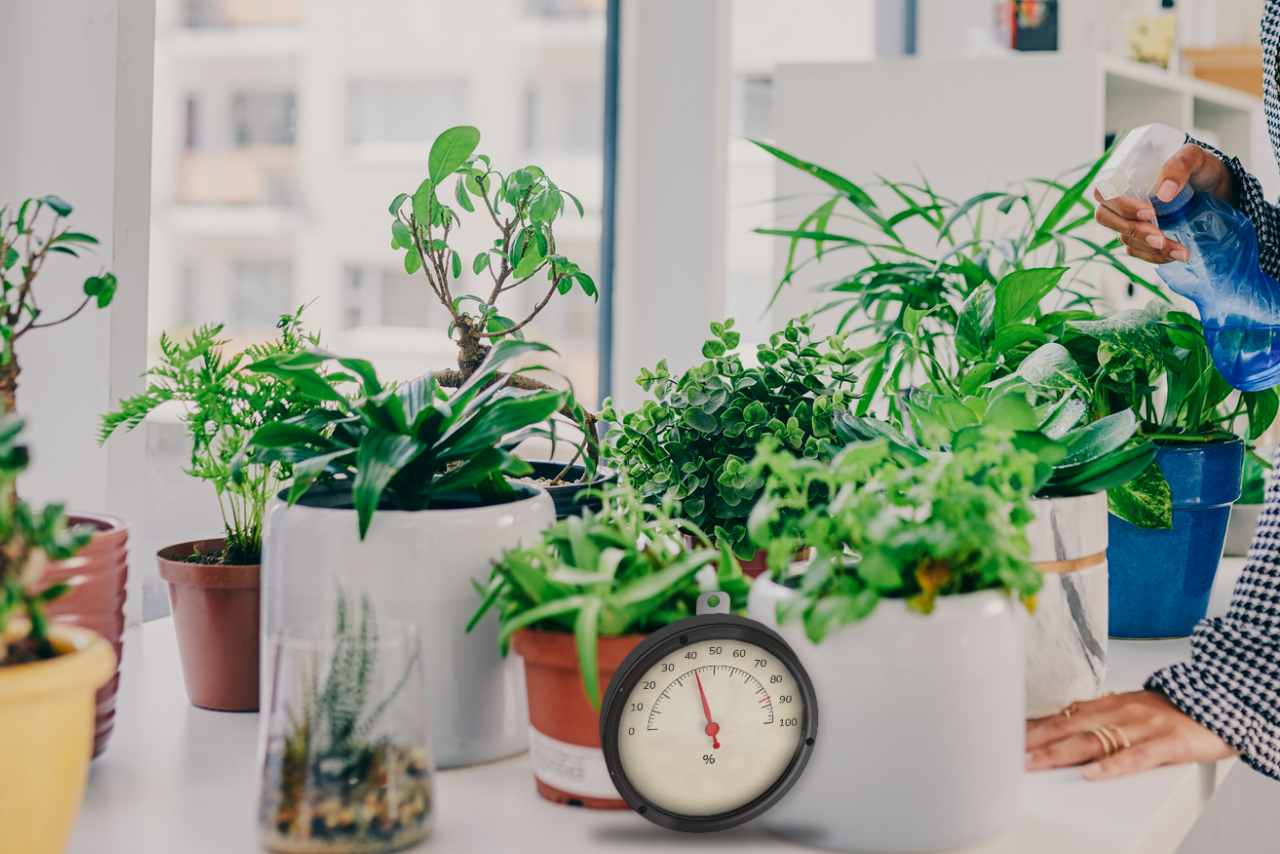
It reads 40,%
